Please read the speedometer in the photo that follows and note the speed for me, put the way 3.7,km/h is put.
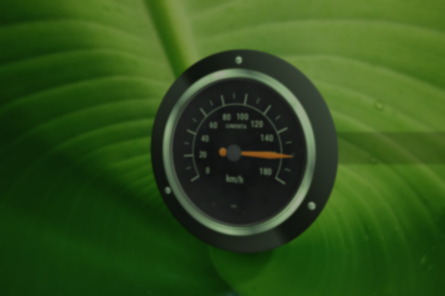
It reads 160,km/h
